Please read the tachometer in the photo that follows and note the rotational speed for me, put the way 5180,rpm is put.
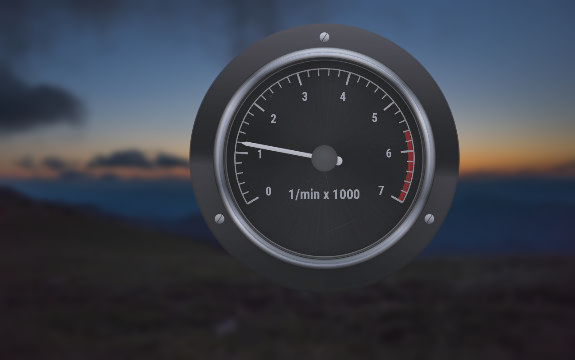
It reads 1200,rpm
